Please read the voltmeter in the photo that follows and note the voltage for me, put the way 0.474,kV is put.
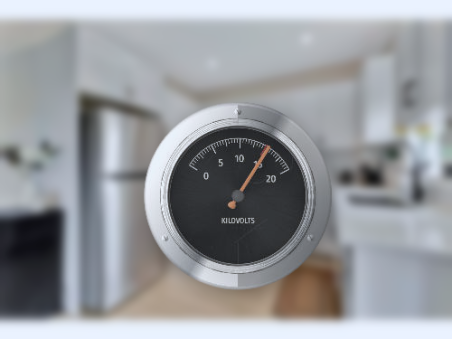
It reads 15,kV
